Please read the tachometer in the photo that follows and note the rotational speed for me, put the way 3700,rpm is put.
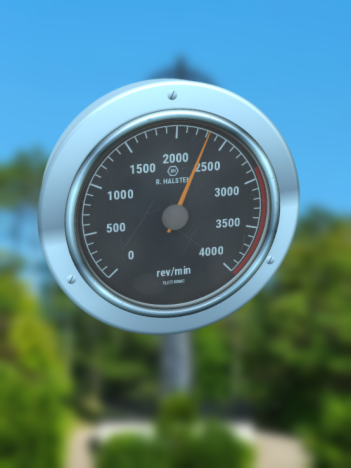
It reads 2300,rpm
